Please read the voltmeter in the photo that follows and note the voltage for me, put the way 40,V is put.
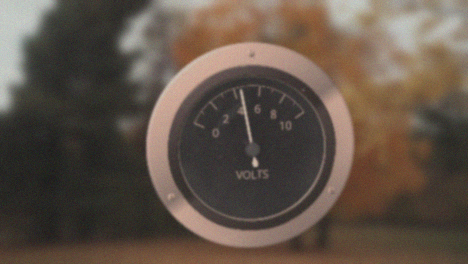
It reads 4.5,V
